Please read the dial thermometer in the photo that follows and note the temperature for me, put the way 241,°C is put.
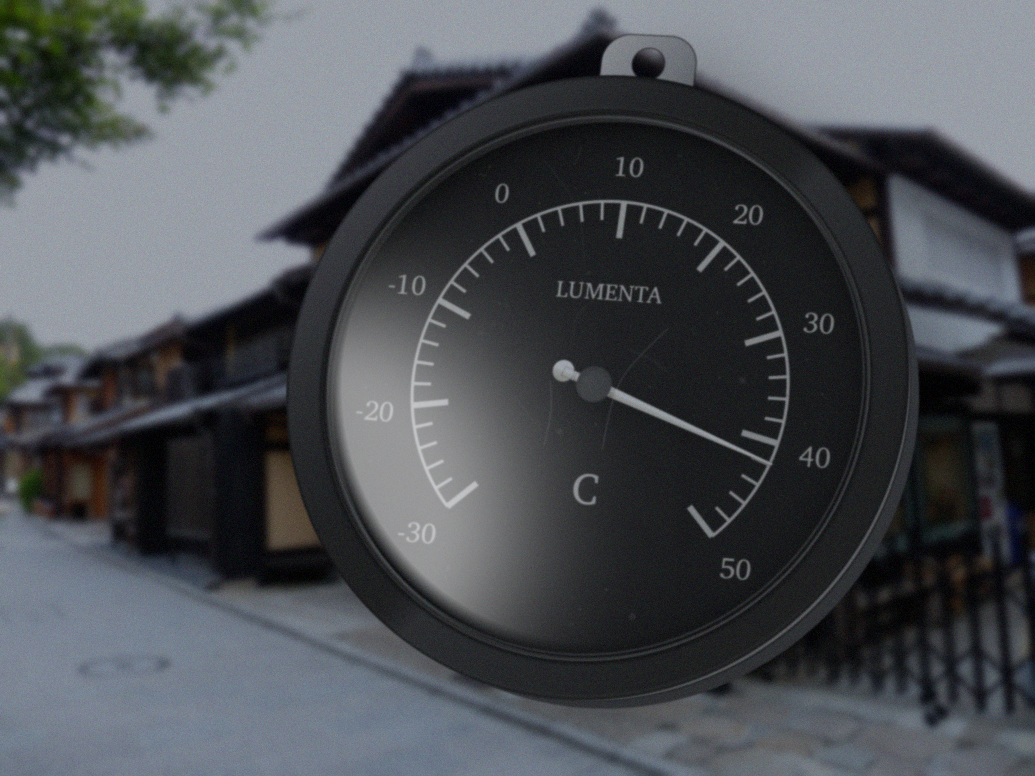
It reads 42,°C
